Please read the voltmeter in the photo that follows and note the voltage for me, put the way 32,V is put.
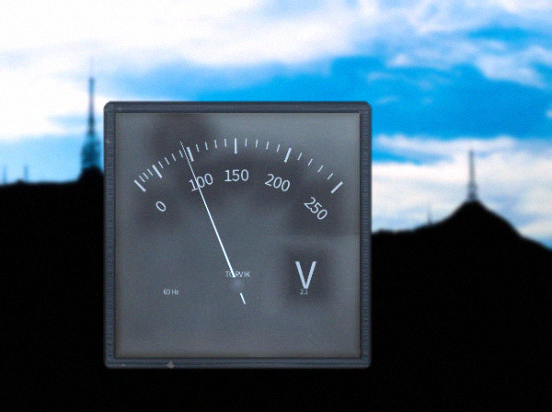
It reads 95,V
